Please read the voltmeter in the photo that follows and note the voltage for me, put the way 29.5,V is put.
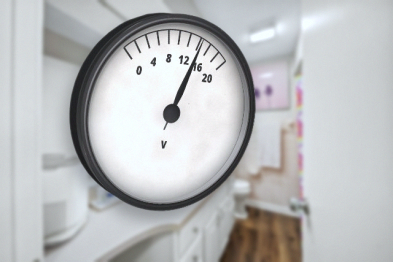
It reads 14,V
